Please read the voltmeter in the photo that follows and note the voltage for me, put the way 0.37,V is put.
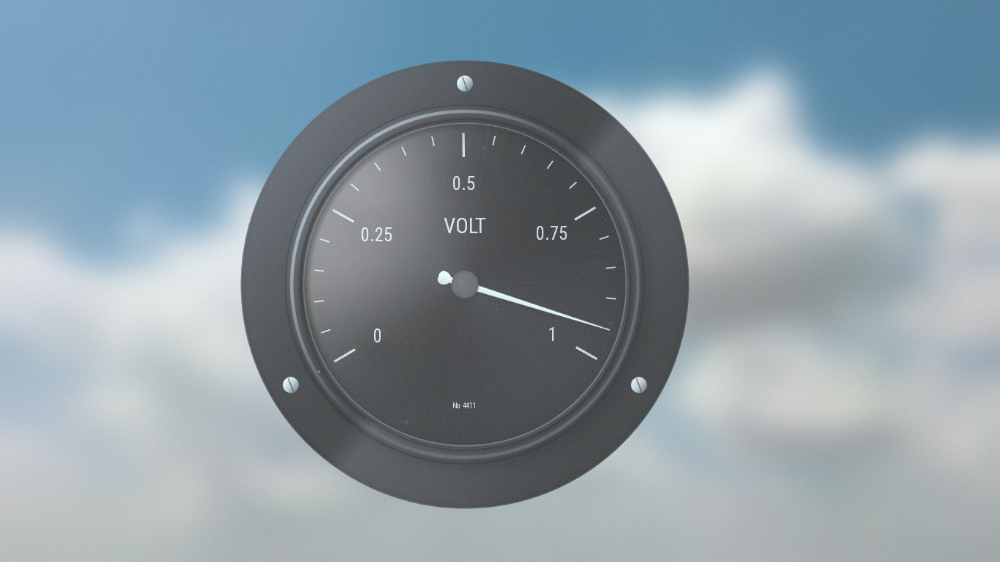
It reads 0.95,V
